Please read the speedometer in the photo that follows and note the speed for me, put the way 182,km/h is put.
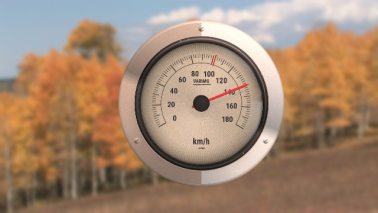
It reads 140,km/h
